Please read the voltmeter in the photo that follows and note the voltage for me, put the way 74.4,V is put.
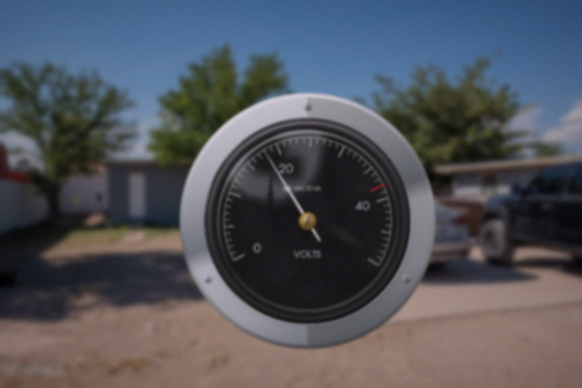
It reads 18,V
